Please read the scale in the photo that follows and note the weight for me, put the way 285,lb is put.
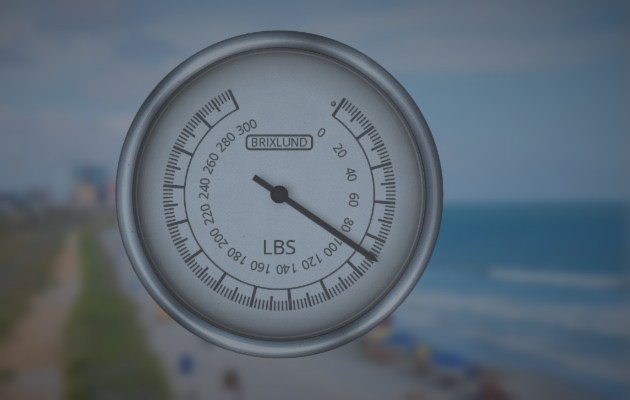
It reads 90,lb
